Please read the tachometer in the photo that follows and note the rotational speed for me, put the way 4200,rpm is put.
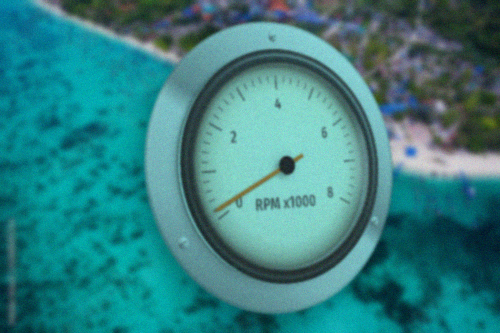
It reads 200,rpm
